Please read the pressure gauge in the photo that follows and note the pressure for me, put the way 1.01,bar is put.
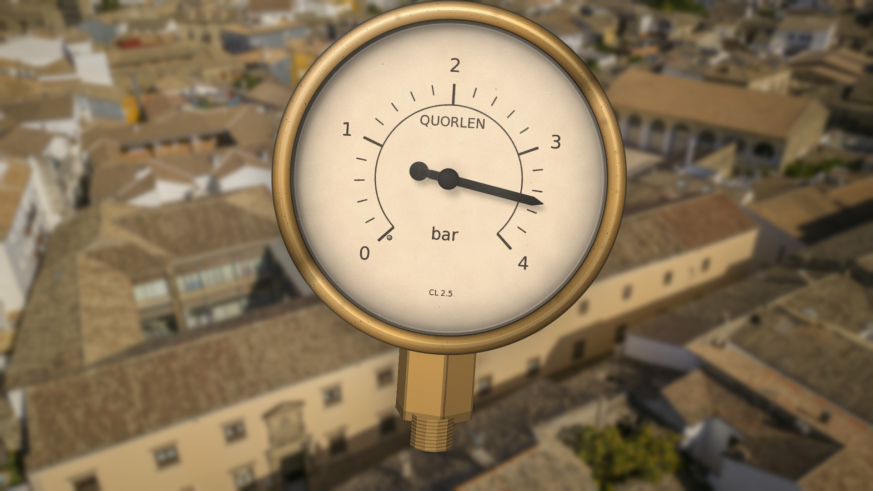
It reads 3.5,bar
